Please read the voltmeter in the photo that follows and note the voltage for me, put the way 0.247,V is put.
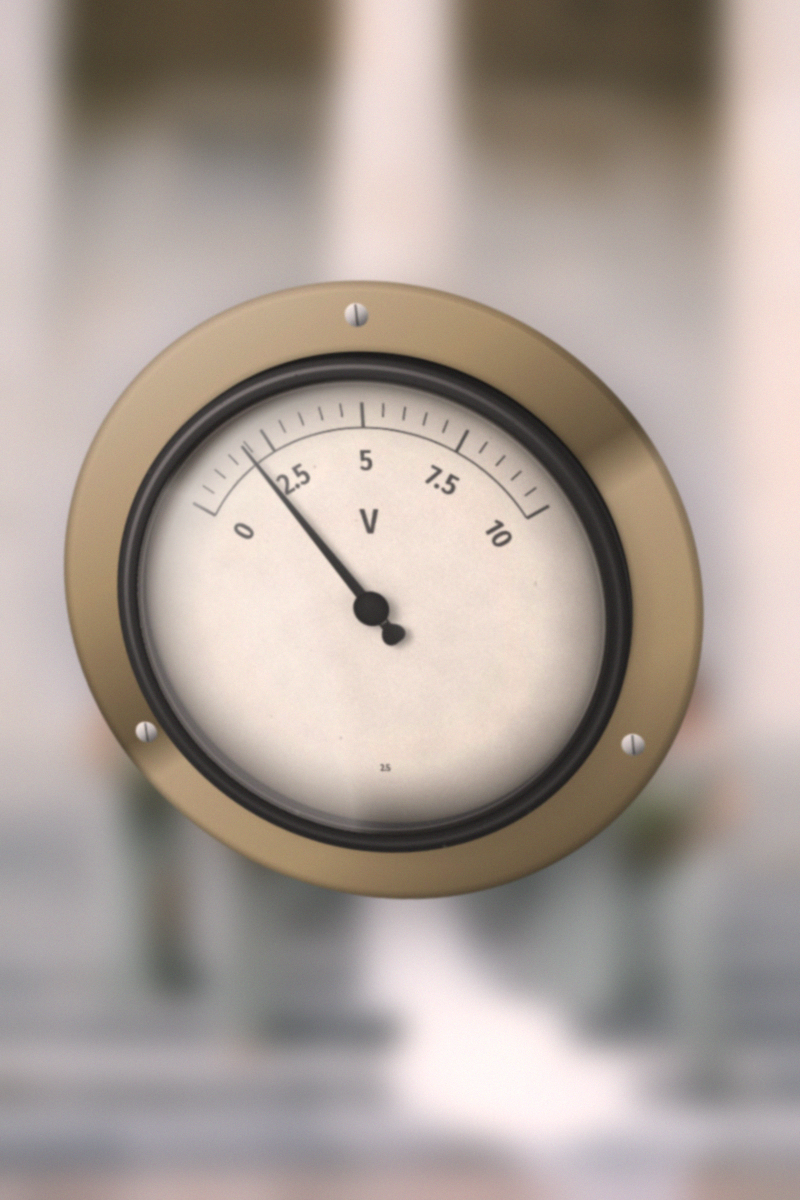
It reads 2,V
